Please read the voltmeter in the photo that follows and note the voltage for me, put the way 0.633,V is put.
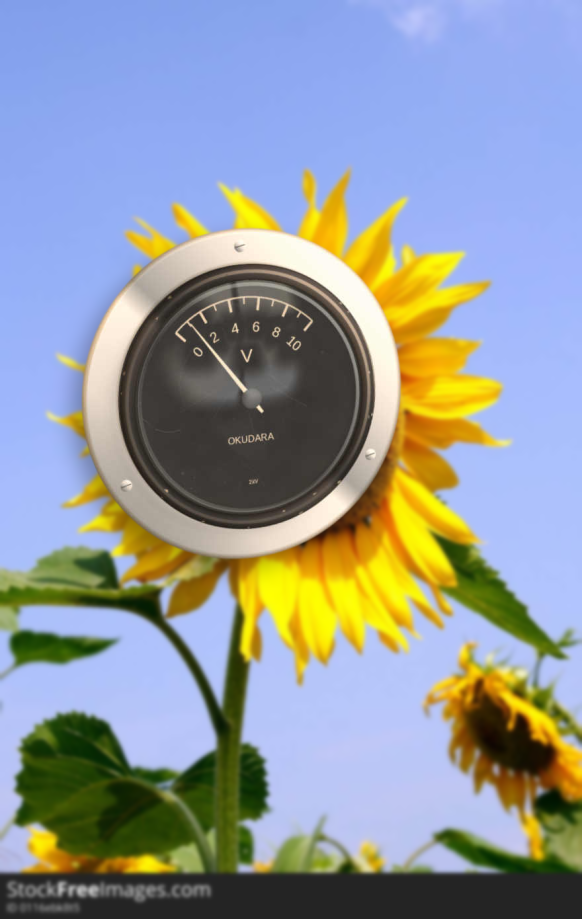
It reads 1,V
